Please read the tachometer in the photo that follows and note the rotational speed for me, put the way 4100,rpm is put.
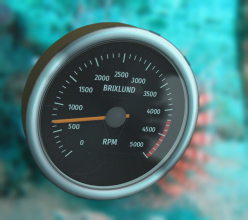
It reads 700,rpm
